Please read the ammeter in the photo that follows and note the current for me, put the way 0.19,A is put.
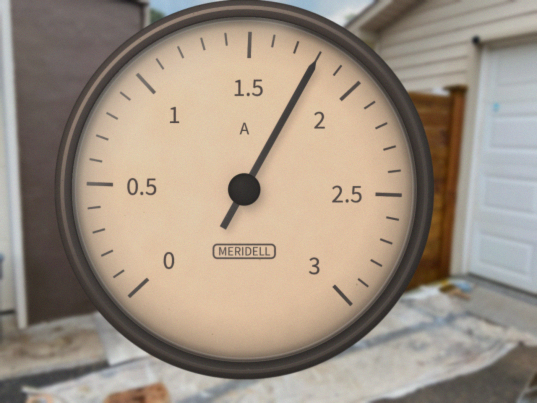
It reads 1.8,A
